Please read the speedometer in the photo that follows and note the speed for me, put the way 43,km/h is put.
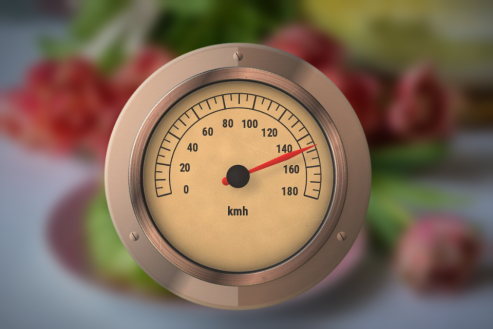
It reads 147.5,km/h
